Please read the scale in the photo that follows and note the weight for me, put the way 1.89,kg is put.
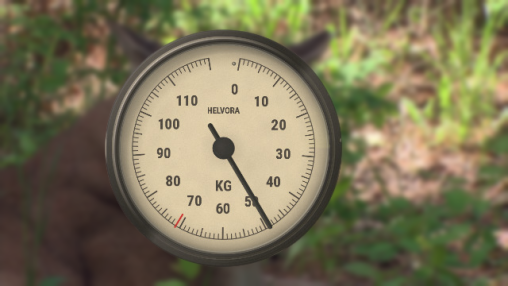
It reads 49,kg
